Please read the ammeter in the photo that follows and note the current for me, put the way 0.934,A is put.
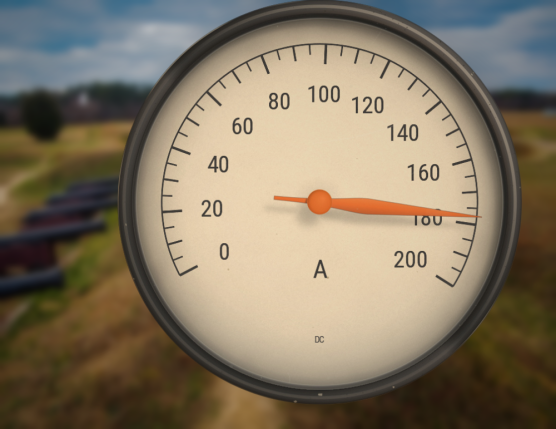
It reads 177.5,A
